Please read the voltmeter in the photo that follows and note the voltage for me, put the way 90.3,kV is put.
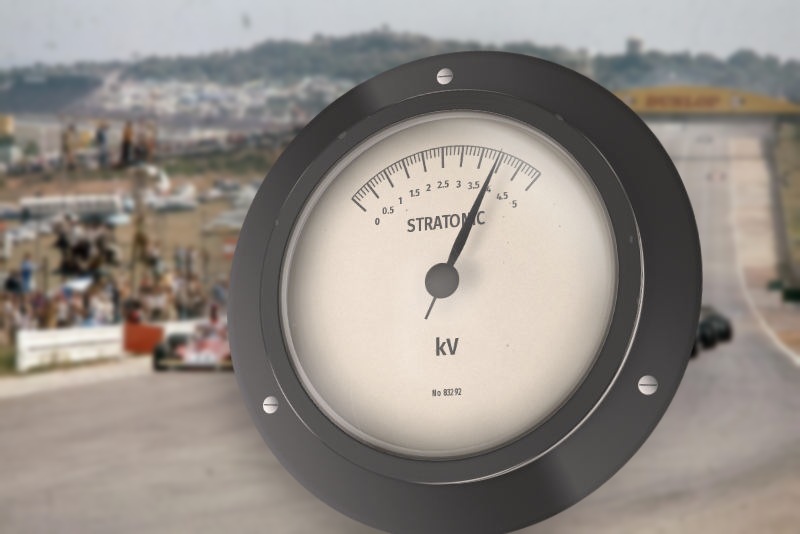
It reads 4,kV
